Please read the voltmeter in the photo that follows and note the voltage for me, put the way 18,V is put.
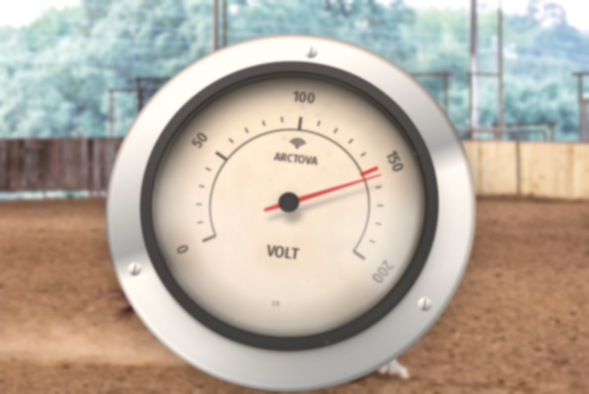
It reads 155,V
